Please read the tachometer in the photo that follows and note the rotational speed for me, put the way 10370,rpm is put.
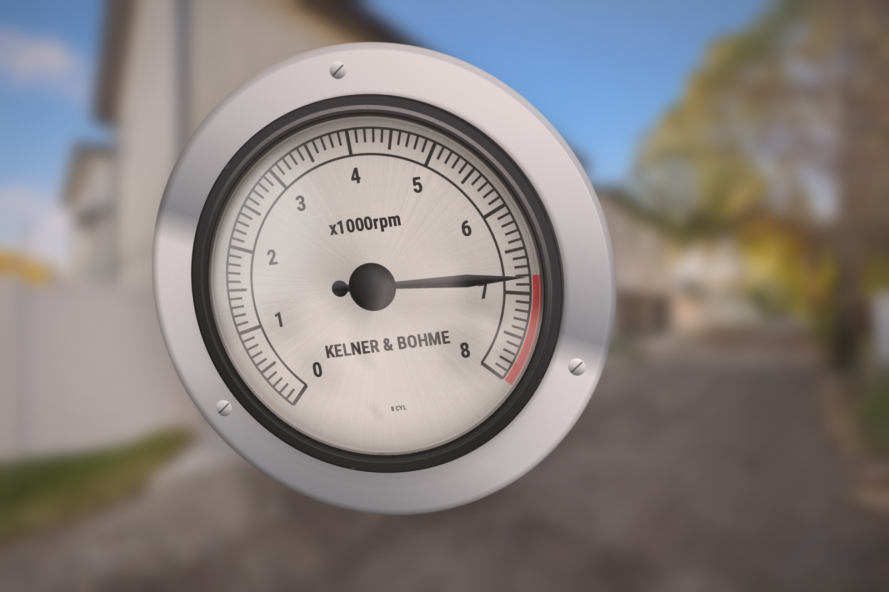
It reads 6800,rpm
